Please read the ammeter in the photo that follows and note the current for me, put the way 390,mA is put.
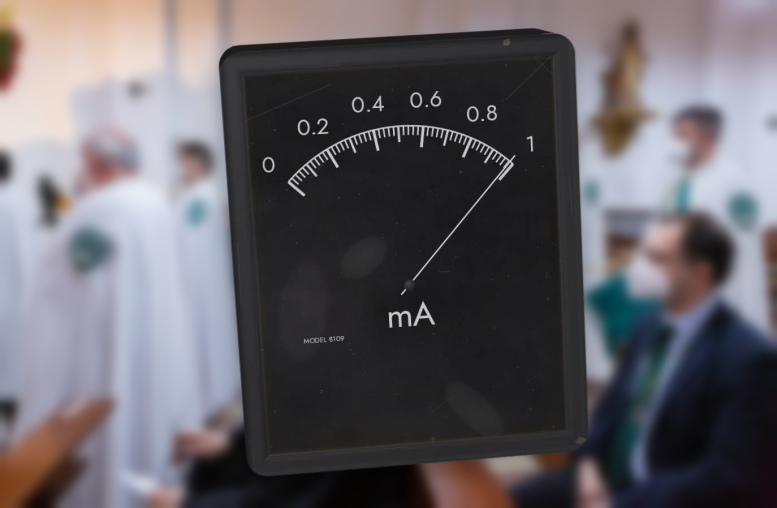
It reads 0.98,mA
